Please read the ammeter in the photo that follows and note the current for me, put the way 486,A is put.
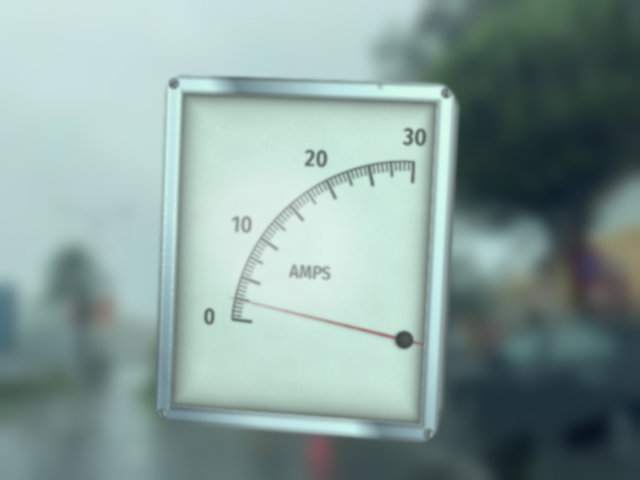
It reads 2.5,A
